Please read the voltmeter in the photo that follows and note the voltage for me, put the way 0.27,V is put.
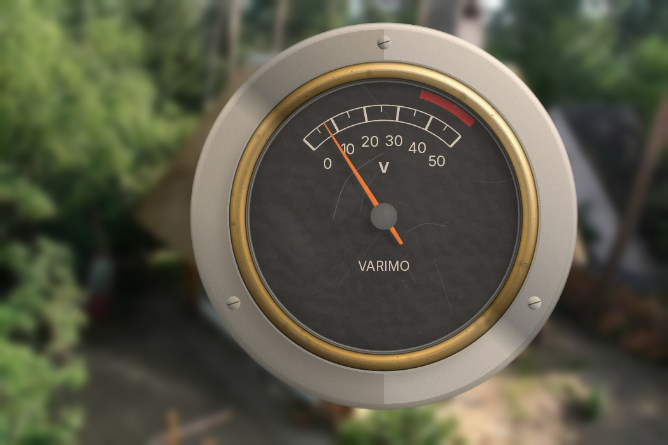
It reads 7.5,V
